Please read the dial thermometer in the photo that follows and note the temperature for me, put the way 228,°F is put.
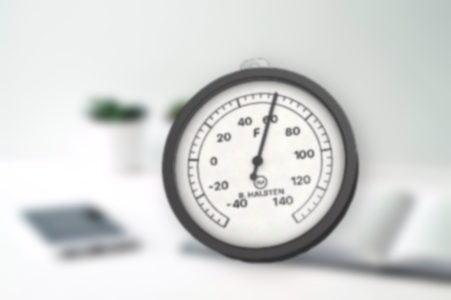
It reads 60,°F
